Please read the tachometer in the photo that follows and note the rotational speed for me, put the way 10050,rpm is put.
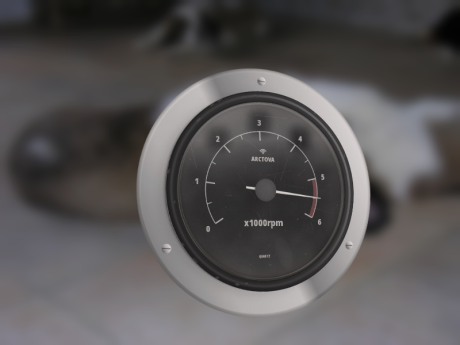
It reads 5500,rpm
